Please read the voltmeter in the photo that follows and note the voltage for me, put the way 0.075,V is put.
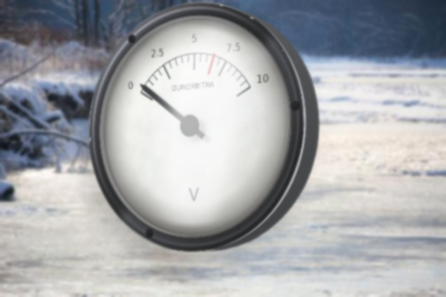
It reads 0.5,V
